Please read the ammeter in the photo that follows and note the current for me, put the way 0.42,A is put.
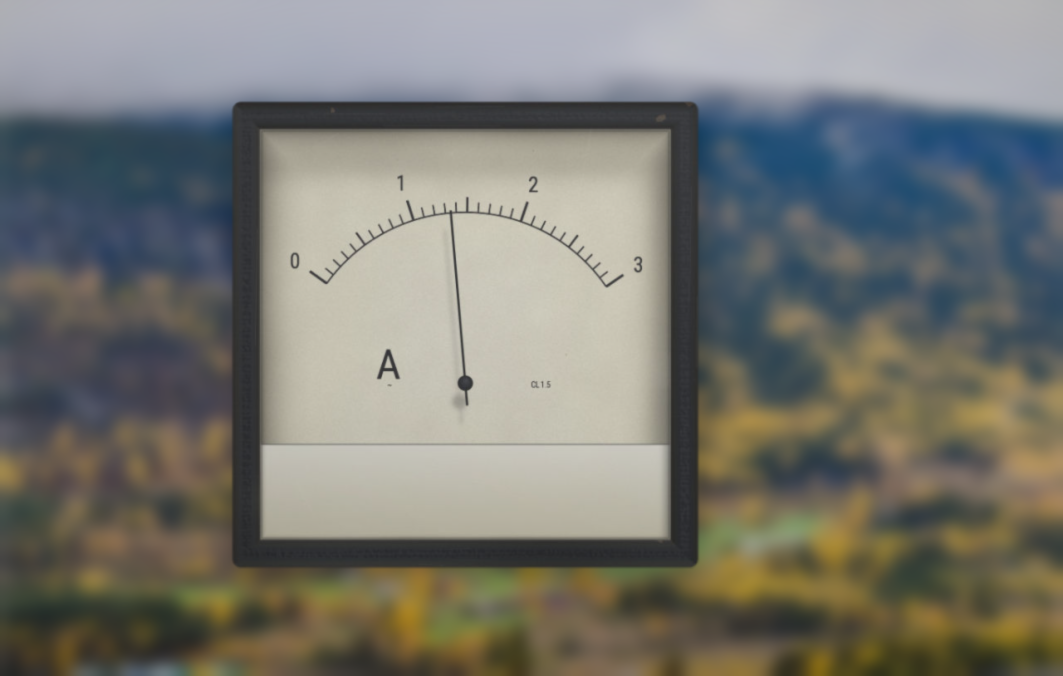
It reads 1.35,A
